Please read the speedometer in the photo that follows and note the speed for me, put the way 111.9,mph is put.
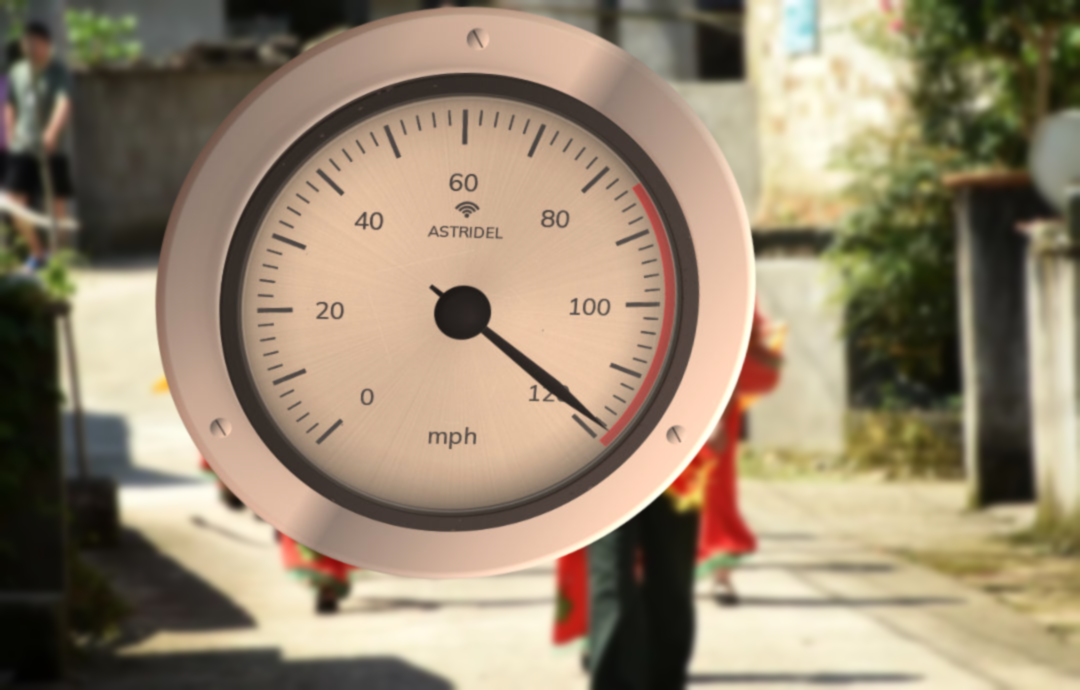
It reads 118,mph
